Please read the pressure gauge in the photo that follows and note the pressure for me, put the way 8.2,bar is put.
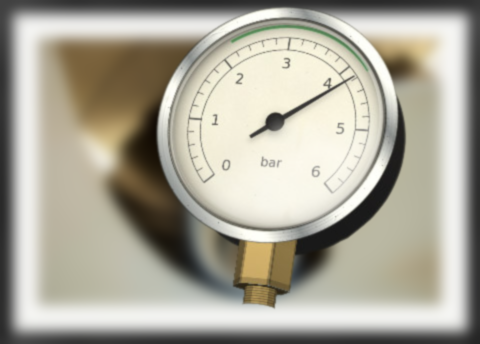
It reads 4.2,bar
